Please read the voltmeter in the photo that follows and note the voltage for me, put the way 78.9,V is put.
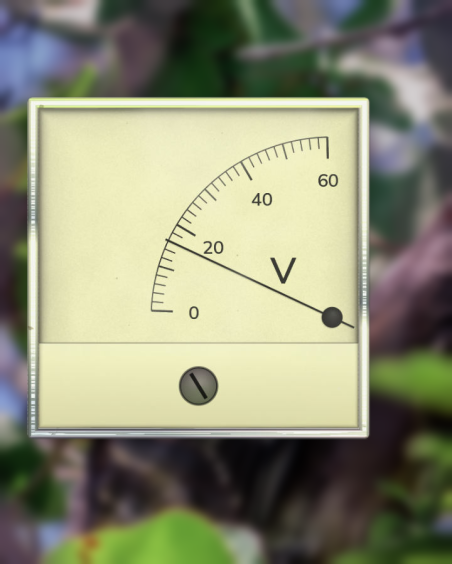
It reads 16,V
